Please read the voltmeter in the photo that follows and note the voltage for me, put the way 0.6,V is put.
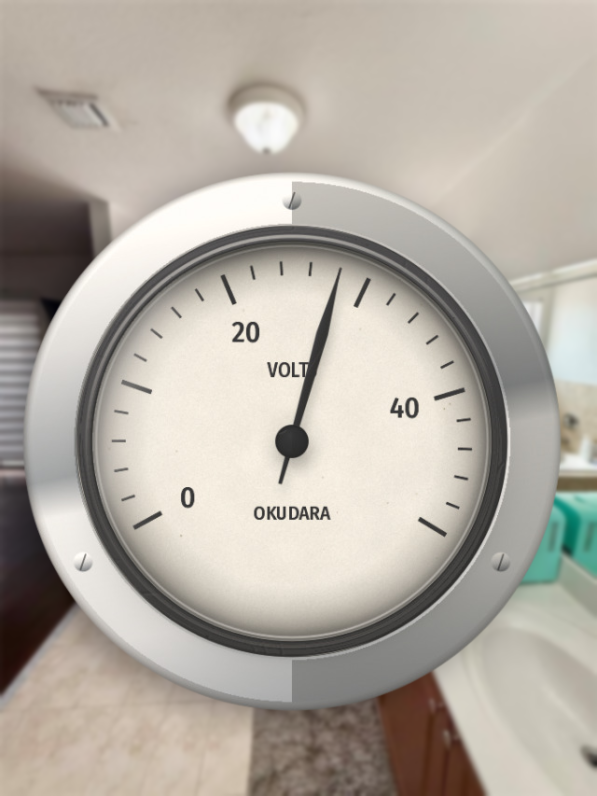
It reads 28,V
